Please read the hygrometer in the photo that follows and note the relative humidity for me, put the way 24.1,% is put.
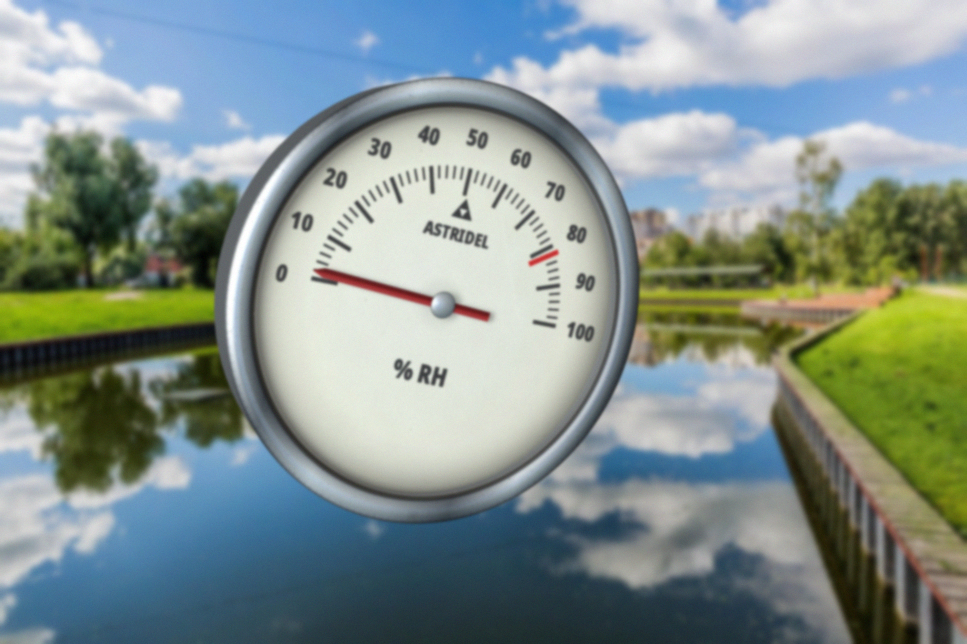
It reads 2,%
